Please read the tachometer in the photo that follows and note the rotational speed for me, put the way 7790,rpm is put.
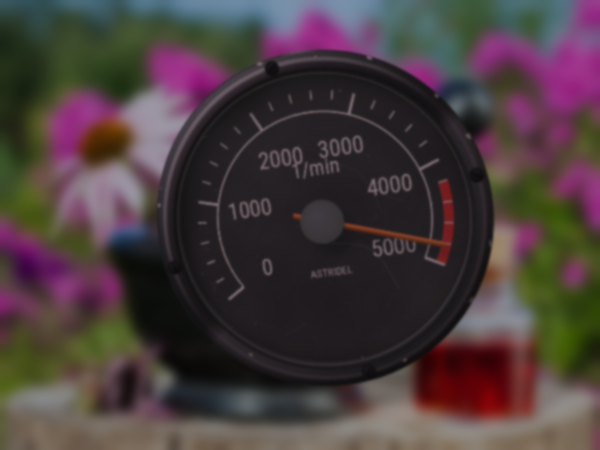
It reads 4800,rpm
